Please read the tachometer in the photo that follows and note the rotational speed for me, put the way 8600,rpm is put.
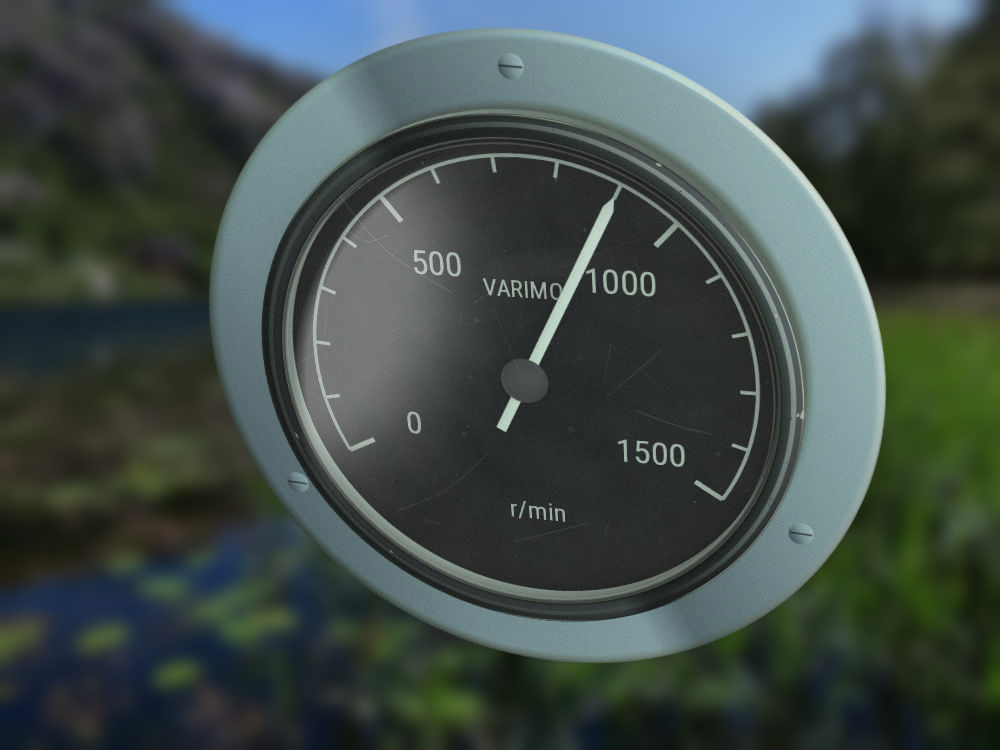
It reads 900,rpm
